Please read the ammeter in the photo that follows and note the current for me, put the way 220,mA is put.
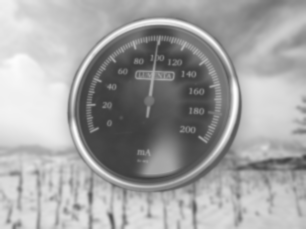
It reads 100,mA
